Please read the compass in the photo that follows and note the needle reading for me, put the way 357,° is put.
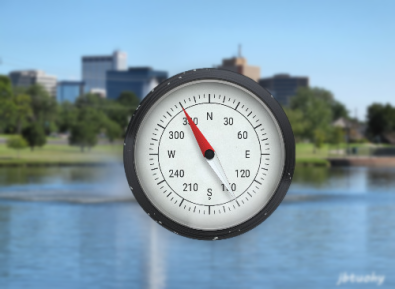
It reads 330,°
